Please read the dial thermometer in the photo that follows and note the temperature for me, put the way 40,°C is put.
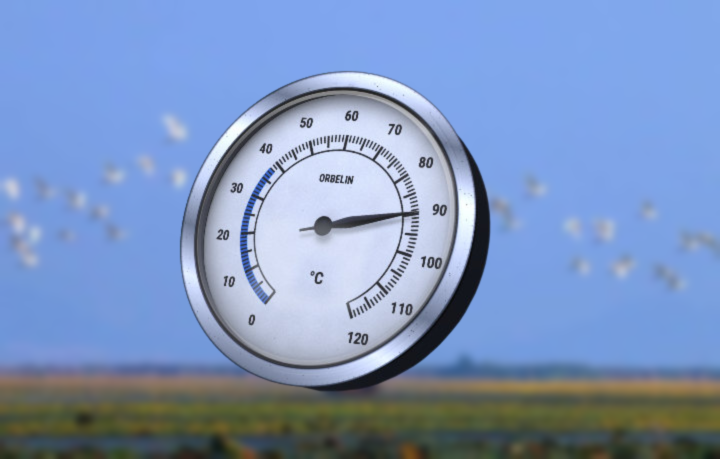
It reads 90,°C
